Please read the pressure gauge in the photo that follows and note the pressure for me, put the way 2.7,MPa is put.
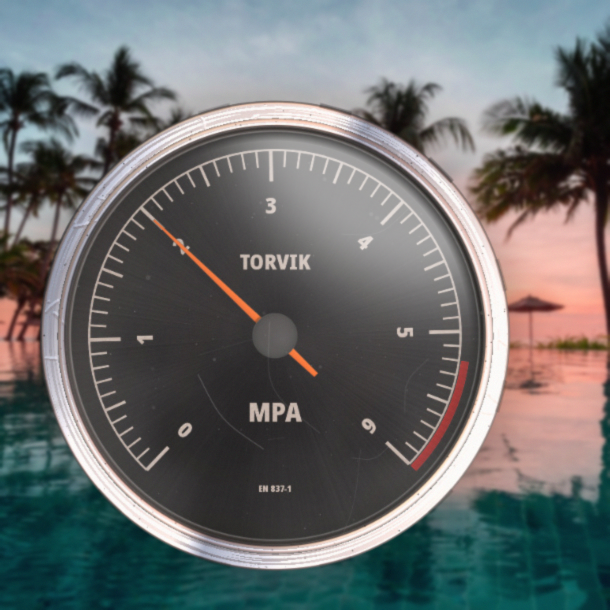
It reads 2,MPa
